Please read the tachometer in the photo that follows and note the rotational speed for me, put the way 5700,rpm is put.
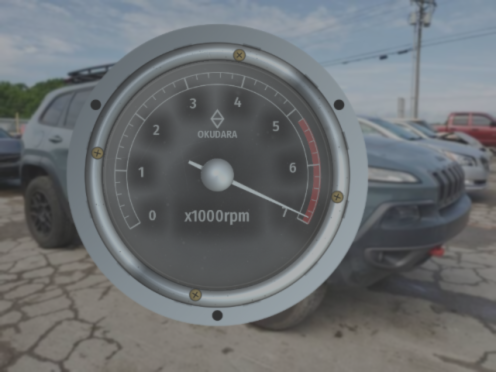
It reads 6900,rpm
